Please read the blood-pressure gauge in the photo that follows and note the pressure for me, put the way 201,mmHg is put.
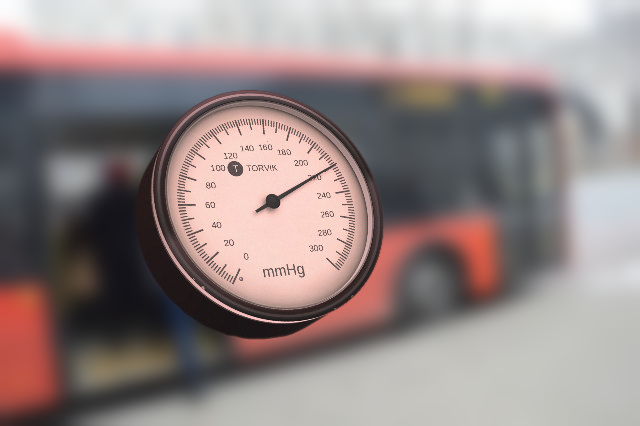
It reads 220,mmHg
